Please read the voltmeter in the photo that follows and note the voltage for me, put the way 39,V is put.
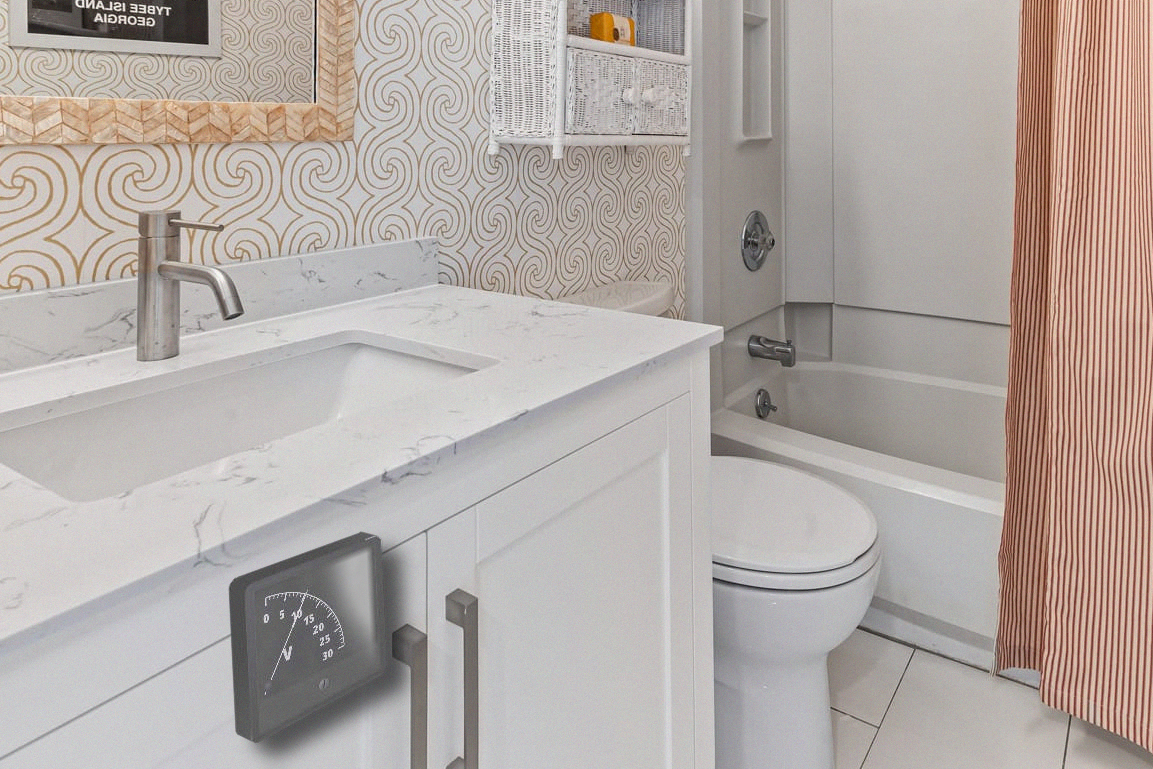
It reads 10,V
